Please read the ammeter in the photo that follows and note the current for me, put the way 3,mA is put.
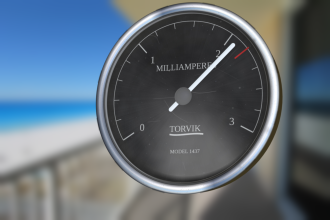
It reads 2.1,mA
